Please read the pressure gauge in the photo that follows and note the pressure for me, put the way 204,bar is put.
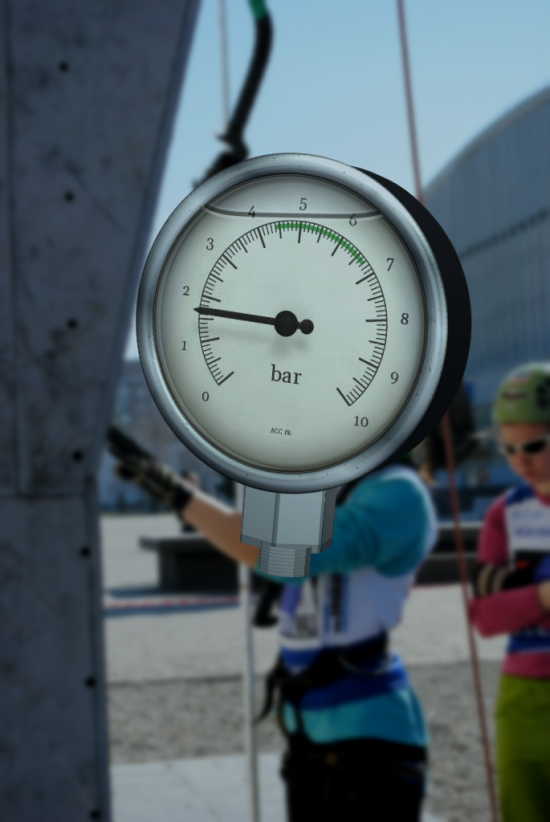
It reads 1.7,bar
